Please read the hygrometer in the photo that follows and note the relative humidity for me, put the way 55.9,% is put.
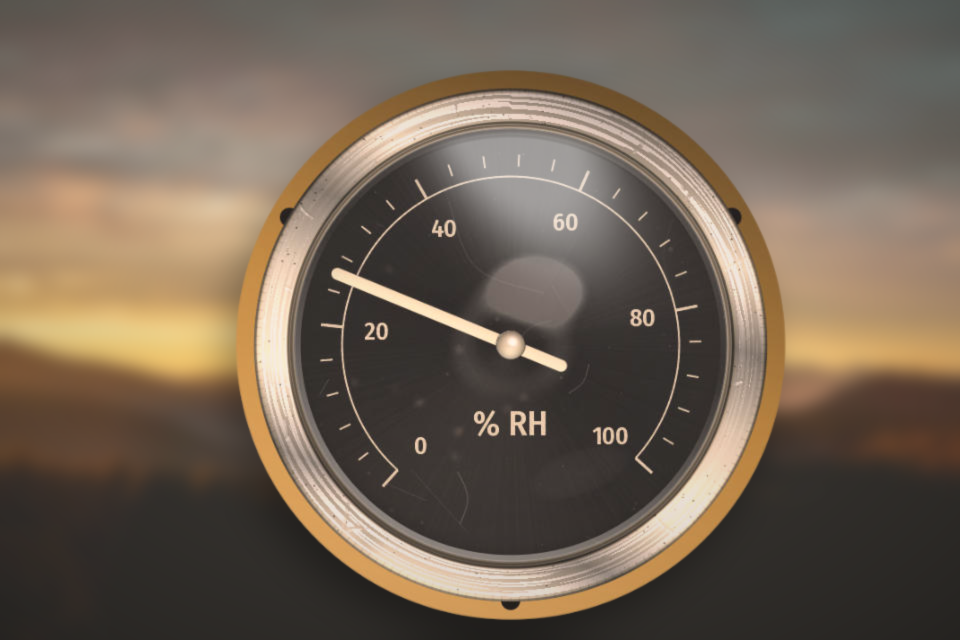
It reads 26,%
